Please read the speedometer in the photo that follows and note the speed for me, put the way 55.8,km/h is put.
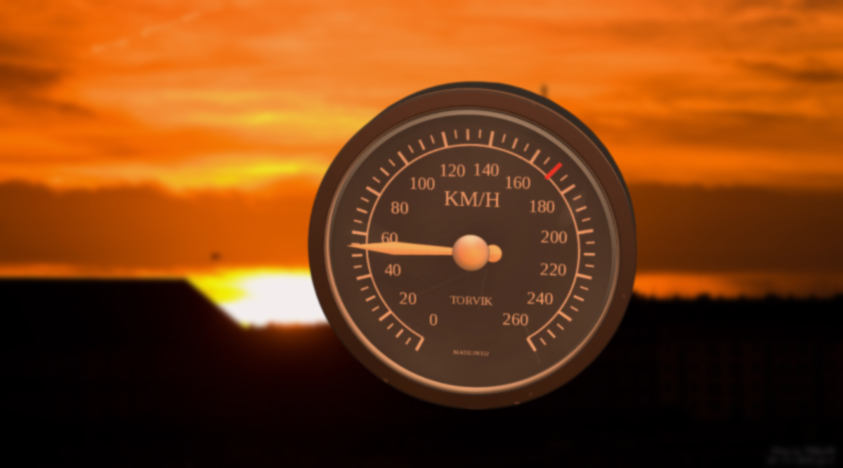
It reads 55,km/h
